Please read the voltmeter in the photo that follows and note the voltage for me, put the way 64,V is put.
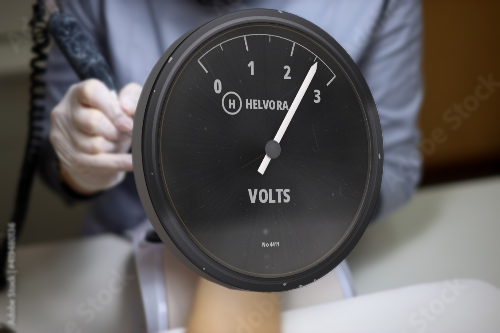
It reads 2.5,V
